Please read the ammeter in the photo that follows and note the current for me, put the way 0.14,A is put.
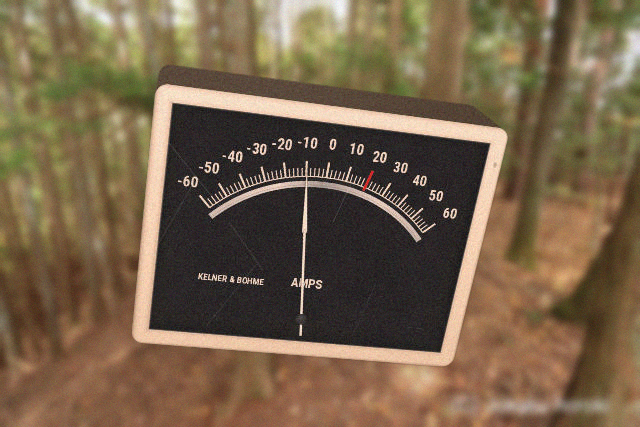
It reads -10,A
